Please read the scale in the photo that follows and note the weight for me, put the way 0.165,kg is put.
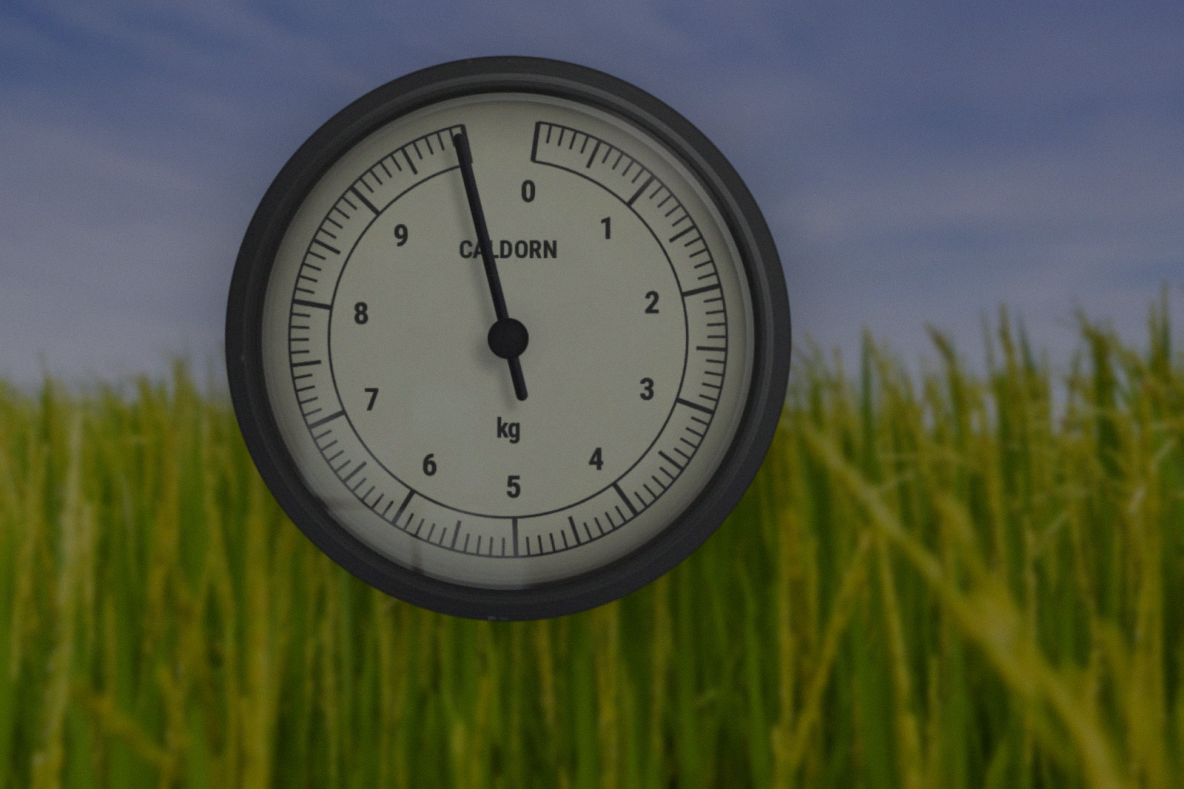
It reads 9.95,kg
